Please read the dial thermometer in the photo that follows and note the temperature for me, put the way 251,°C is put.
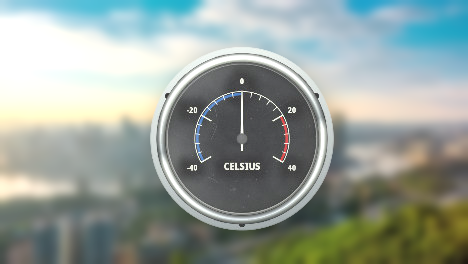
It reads 0,°C
